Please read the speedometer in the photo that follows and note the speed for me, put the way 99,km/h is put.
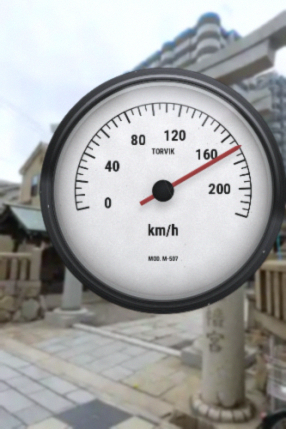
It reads 170,km/h
